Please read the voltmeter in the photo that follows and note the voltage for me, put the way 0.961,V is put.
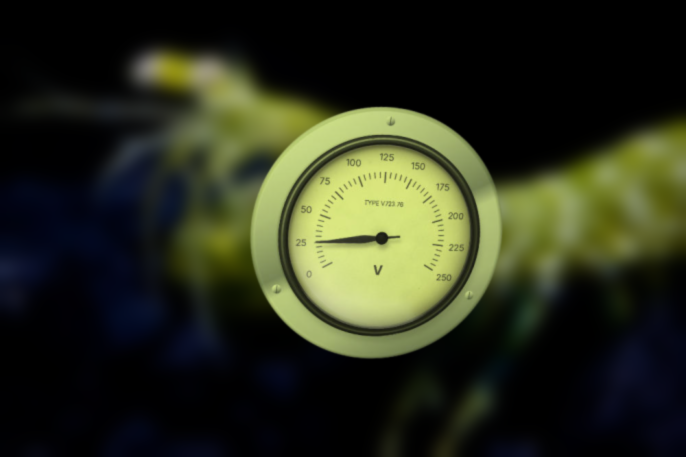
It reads 25,V
